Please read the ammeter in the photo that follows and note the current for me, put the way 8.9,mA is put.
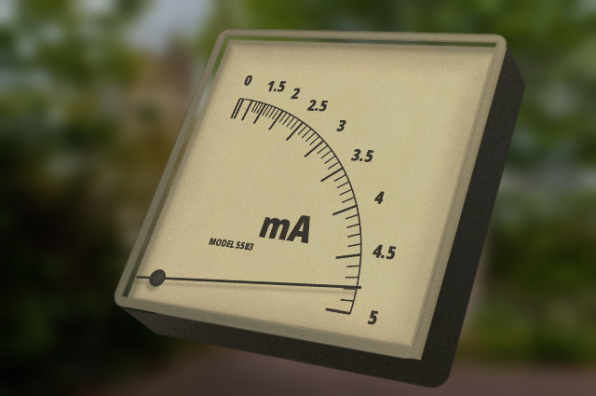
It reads 4.8,mA
